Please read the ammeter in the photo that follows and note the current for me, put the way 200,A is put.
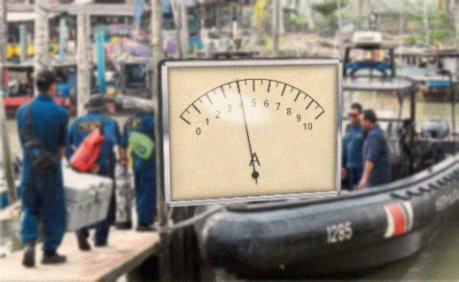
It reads 4,A
